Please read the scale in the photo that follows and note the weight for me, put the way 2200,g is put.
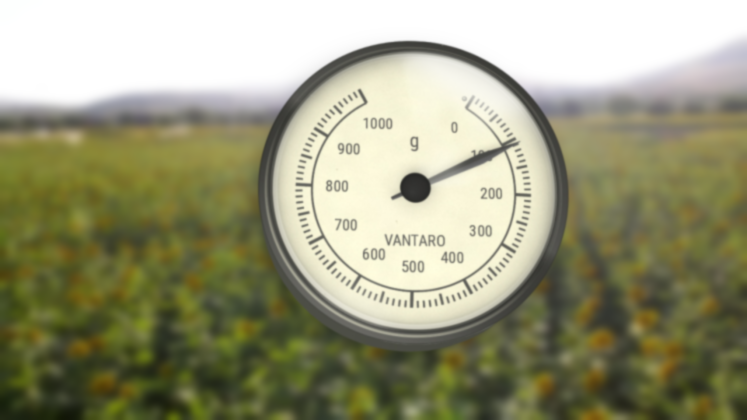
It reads 110,g
